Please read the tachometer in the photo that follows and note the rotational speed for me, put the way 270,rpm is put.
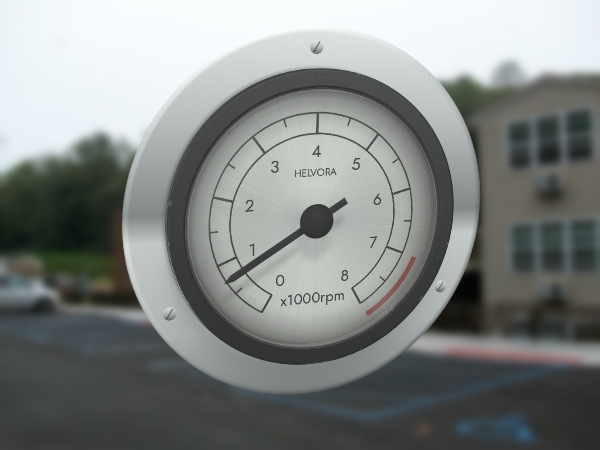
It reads 750,rpm
